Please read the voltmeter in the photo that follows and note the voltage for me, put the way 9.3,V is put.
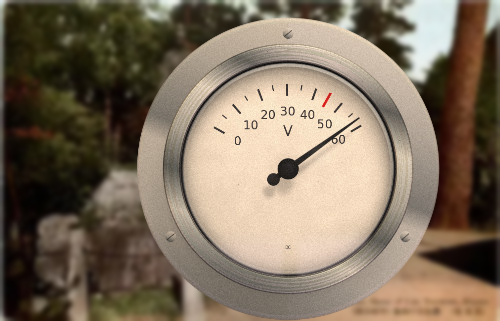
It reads 57.5,V
